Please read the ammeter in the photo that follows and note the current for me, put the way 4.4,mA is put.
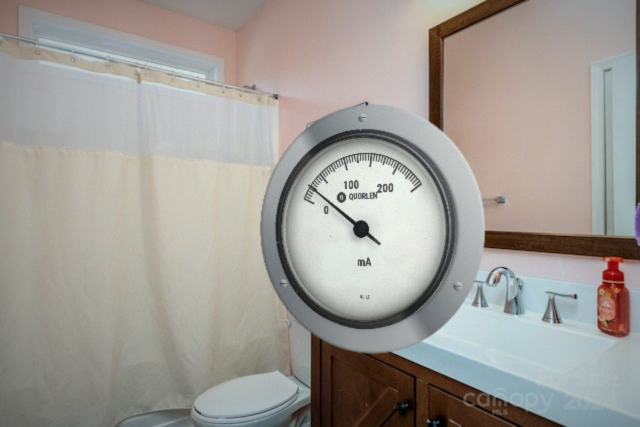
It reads 25,mA
